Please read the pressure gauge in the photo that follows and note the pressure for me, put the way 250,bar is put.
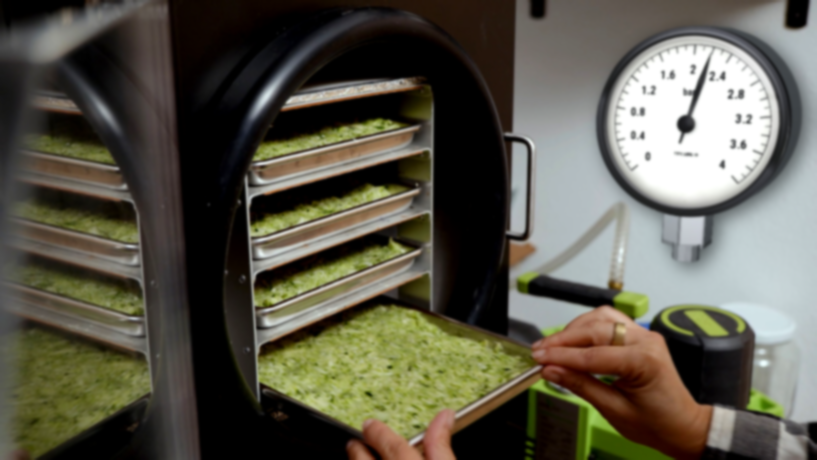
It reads 2.2,bar
